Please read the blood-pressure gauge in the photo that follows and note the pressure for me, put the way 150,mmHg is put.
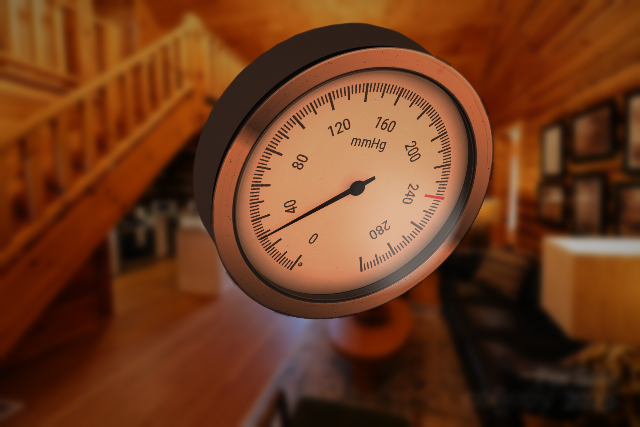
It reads 30,mmHg
